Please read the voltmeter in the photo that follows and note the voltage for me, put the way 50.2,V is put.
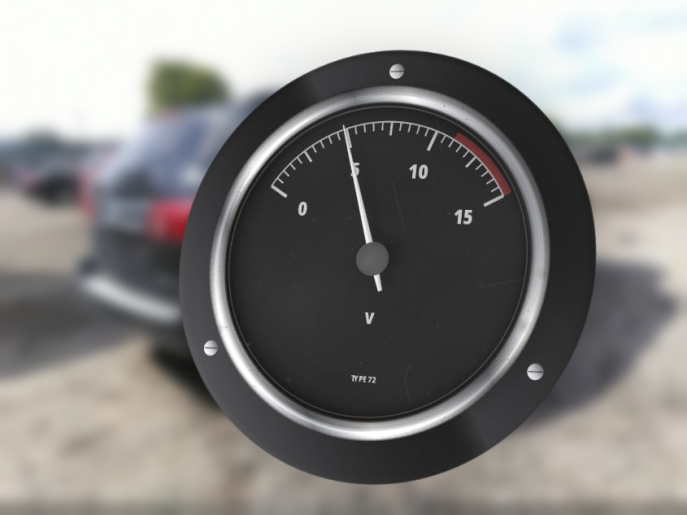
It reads 5,V
